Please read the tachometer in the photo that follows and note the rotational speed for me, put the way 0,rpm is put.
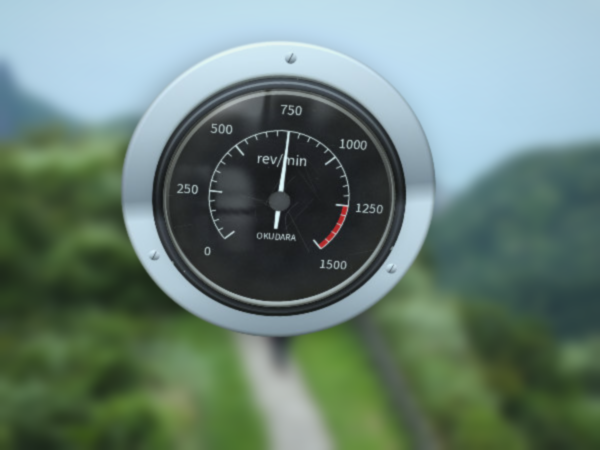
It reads 750,rpm
